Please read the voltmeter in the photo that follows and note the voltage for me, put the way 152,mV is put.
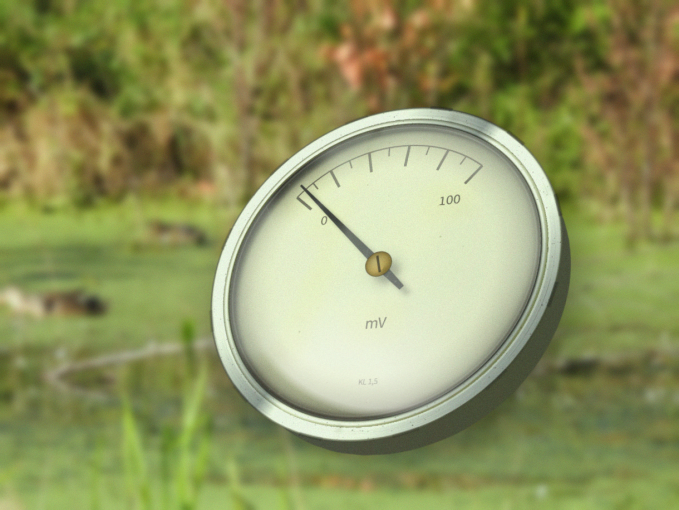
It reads 5,mV
